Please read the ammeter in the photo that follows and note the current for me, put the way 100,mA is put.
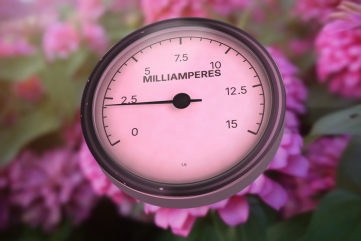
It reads 2,mA
